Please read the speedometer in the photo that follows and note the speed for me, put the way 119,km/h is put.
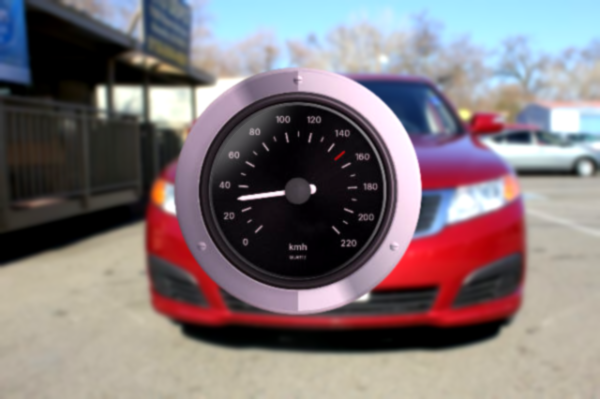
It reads 30,km/h
